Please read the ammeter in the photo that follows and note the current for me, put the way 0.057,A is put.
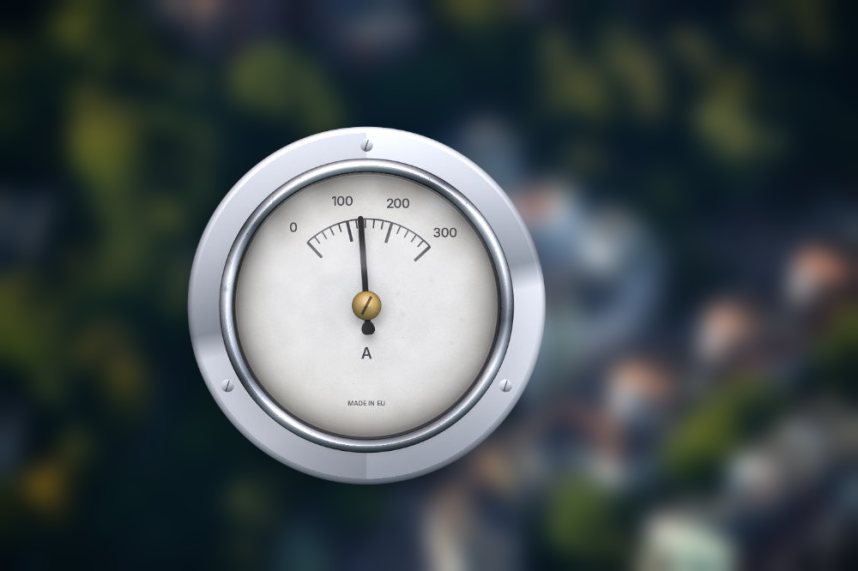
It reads 130,A
